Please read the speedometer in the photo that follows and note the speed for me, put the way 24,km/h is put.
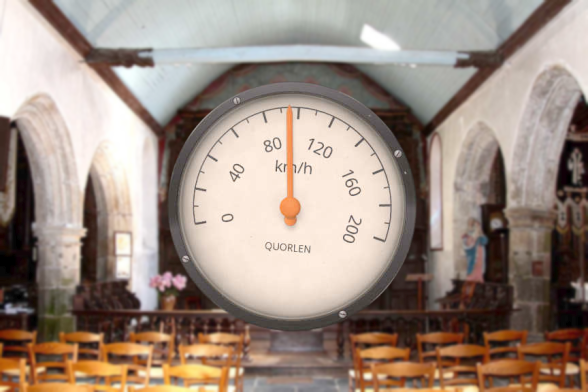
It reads 95,km/h
